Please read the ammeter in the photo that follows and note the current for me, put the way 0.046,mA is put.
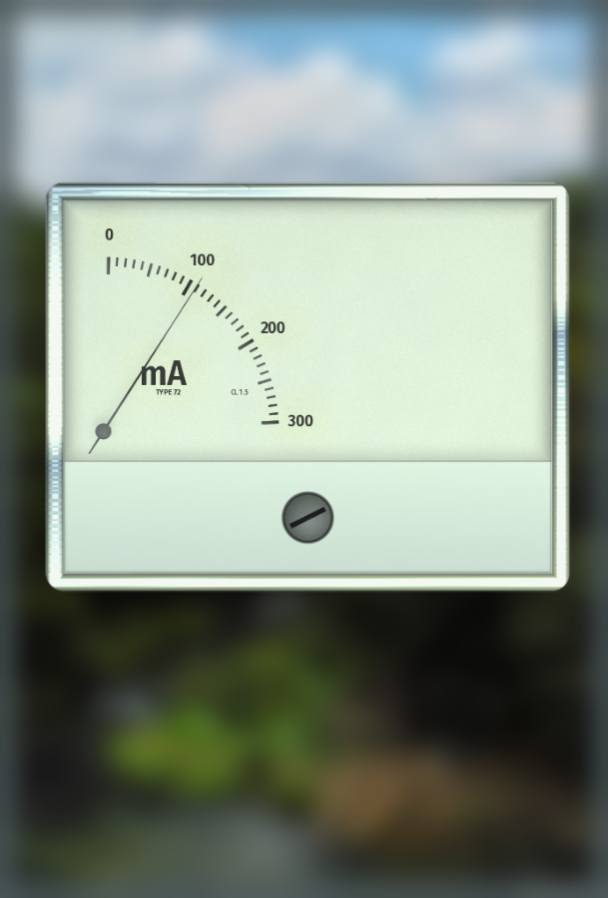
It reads 110,mA
